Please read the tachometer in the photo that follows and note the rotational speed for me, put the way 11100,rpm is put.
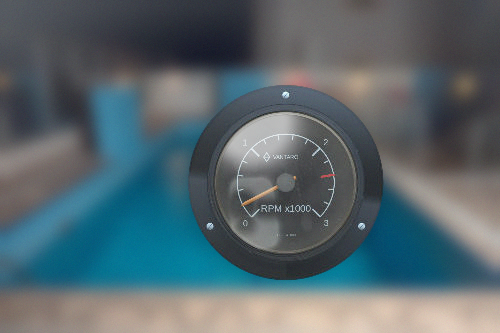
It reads 200,rpm
